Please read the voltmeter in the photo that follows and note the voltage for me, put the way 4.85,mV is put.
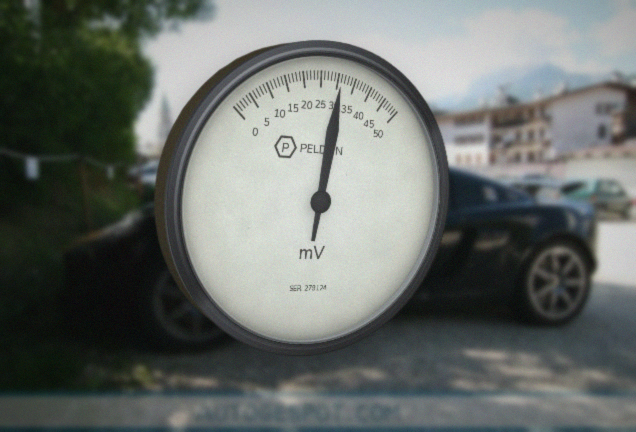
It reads 30,mV
